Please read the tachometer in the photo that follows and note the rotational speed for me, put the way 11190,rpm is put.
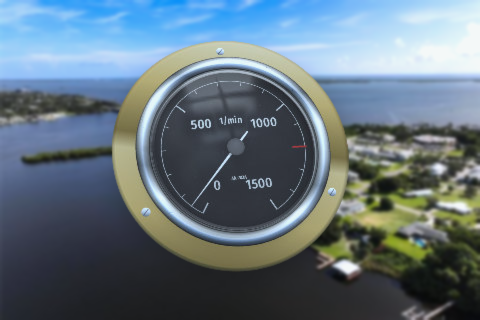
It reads 50,rpm
